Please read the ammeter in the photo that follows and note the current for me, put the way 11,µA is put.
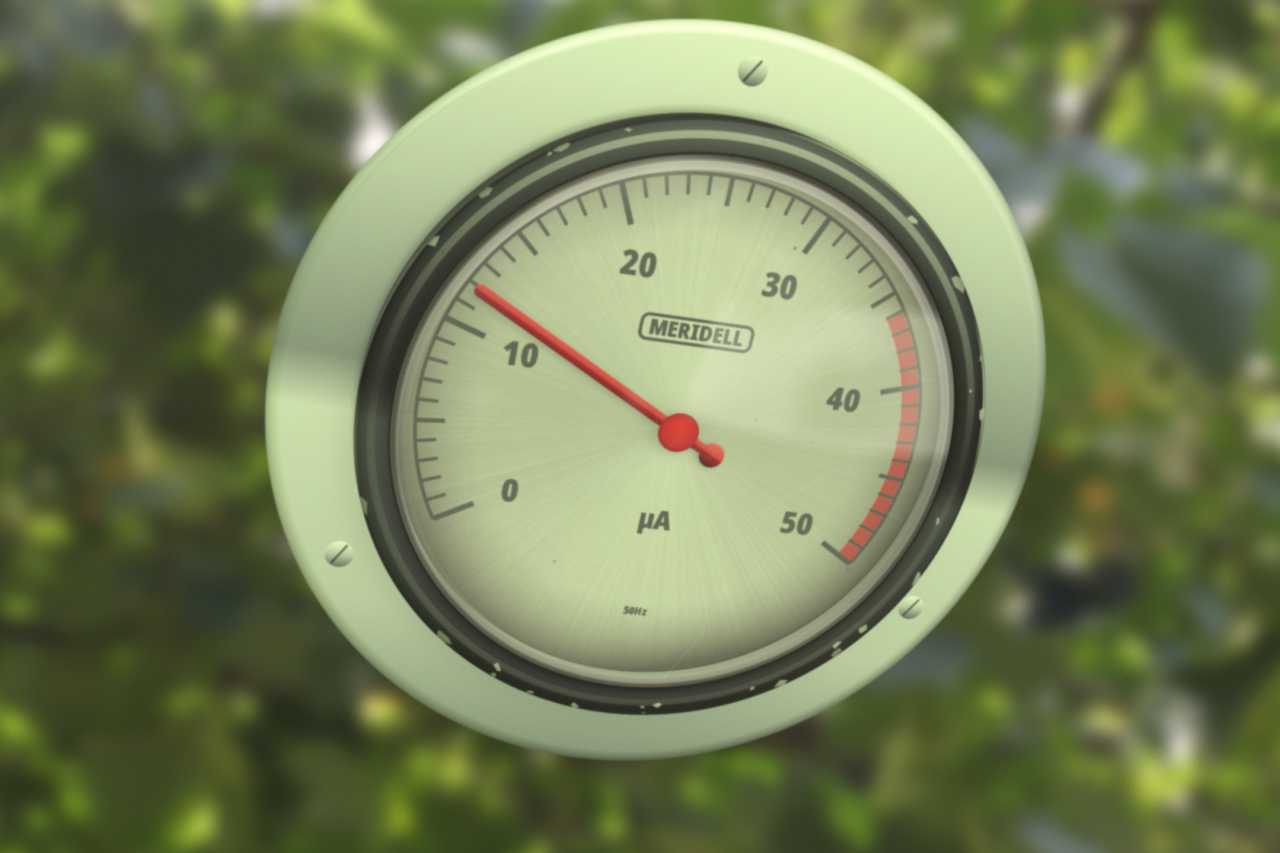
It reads 12,µA
